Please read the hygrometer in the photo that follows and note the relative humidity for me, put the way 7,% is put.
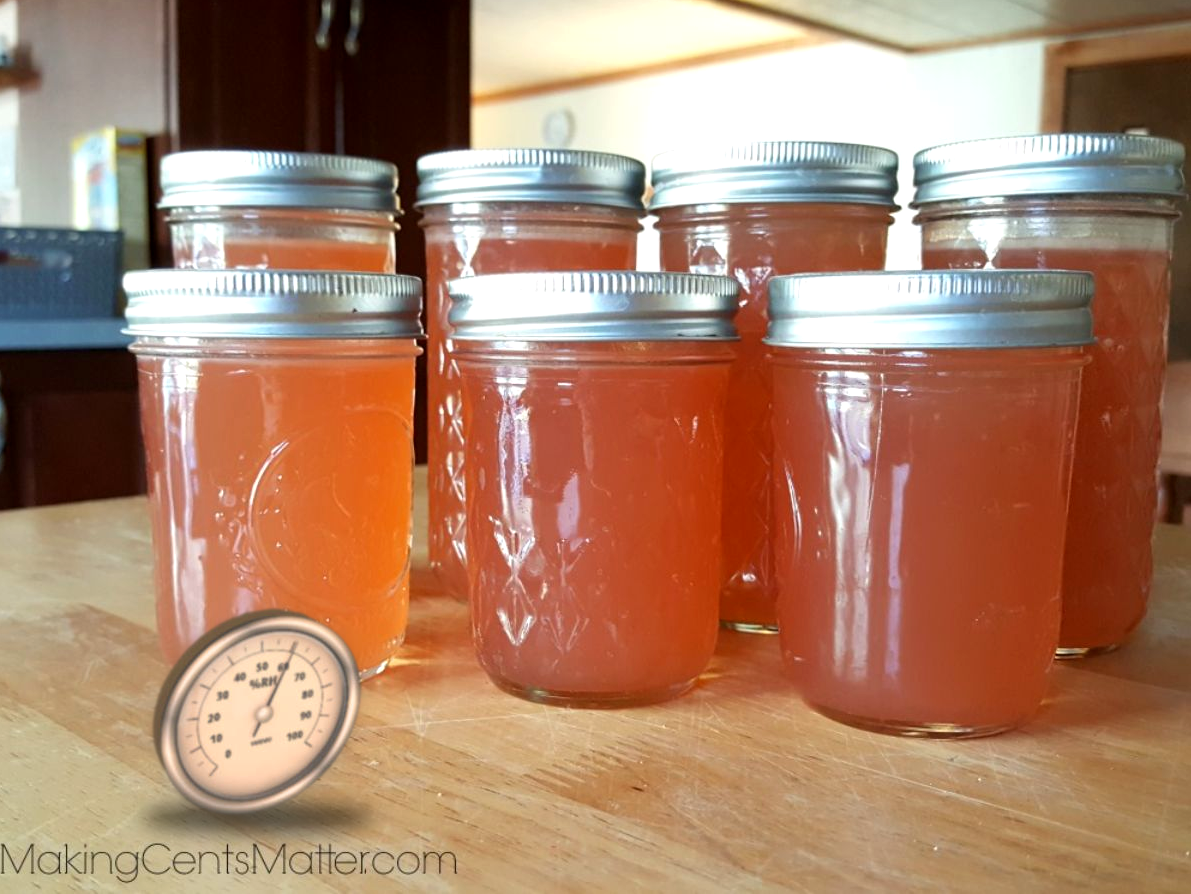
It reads 60,%
